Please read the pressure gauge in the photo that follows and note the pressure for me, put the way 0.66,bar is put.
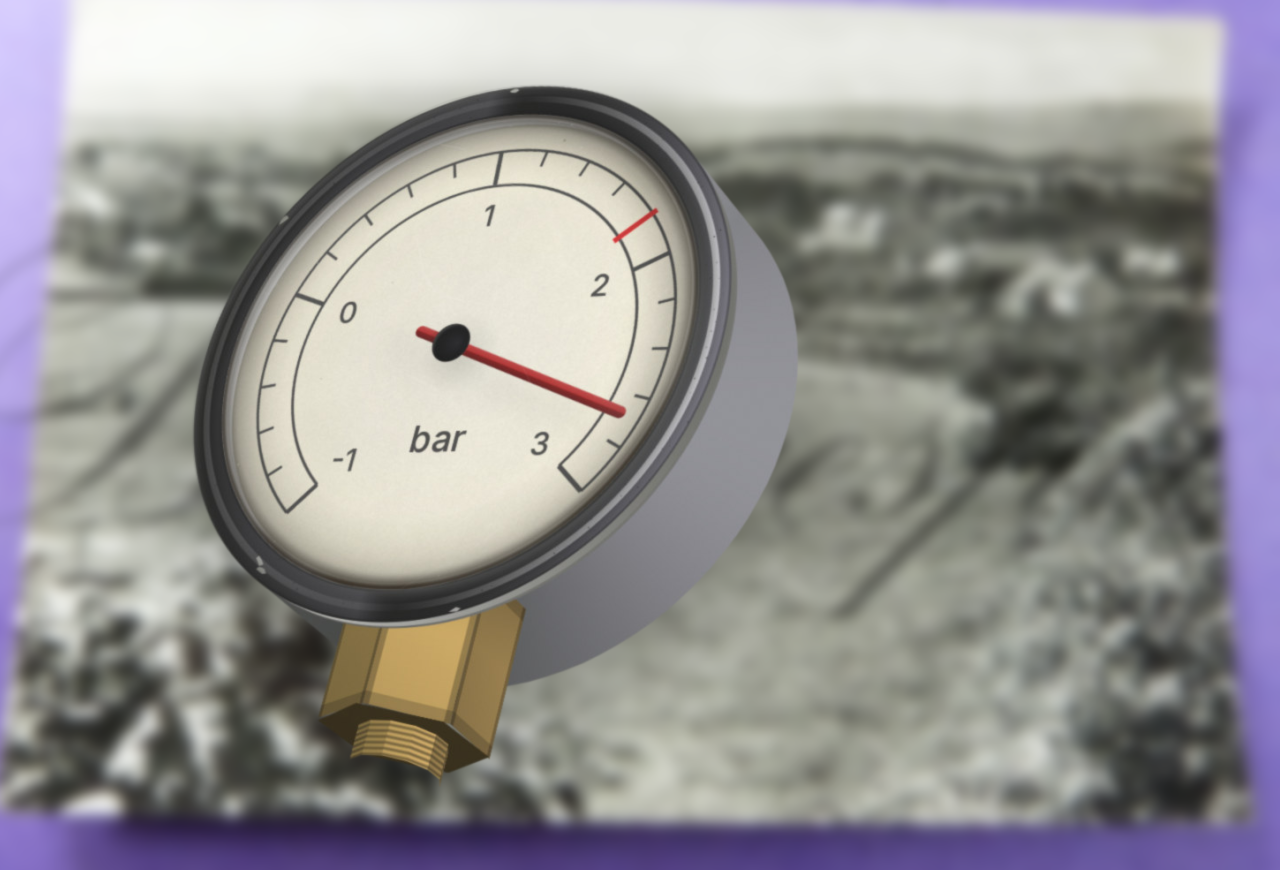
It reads 2.7,bar
